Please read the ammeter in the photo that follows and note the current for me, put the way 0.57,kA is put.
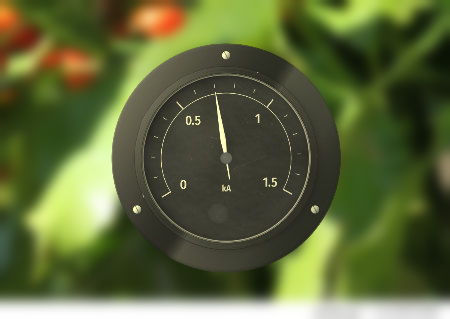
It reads 0.7,kA
